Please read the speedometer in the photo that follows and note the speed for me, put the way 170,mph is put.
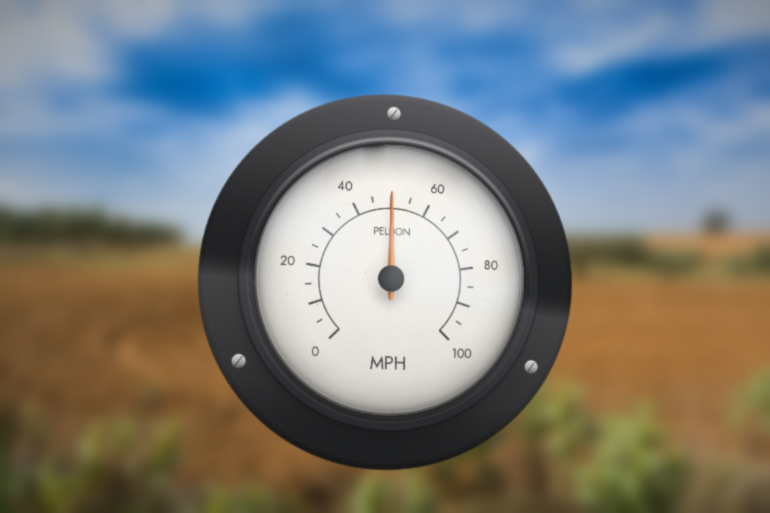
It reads 50,mph
